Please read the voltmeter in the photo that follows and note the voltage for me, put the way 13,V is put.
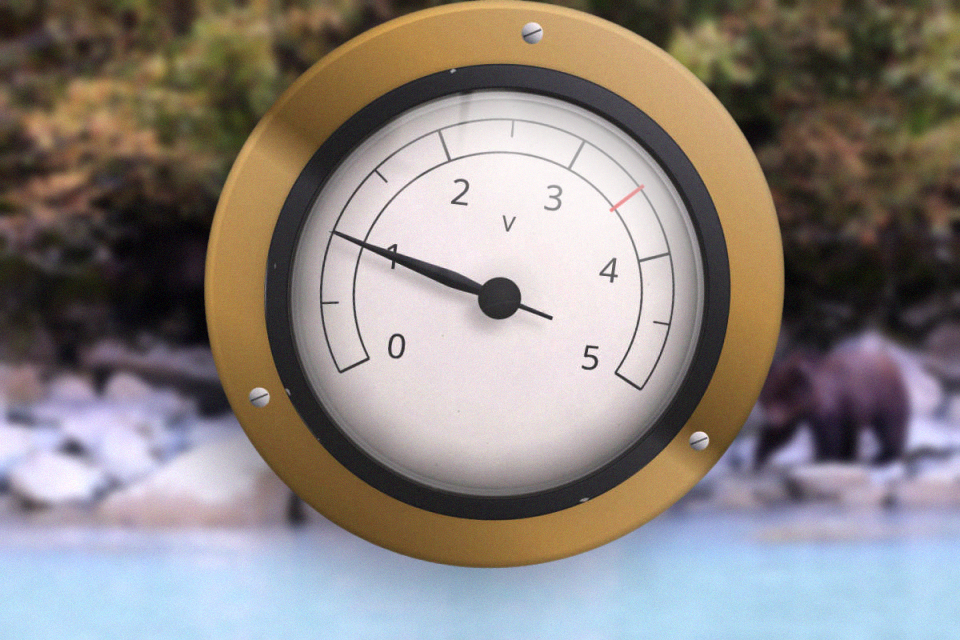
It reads 1,V
